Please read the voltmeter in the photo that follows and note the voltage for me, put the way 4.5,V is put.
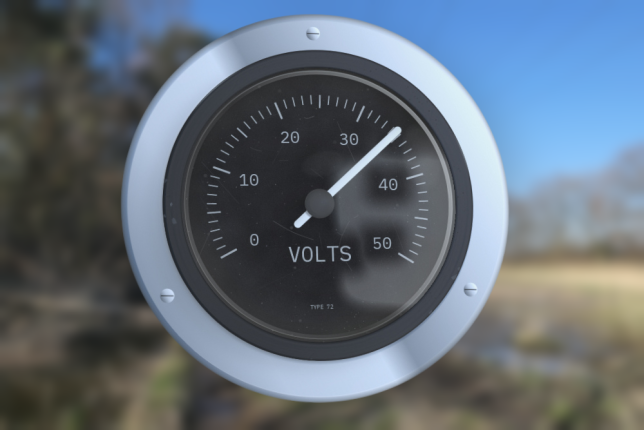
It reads 34.5,V
